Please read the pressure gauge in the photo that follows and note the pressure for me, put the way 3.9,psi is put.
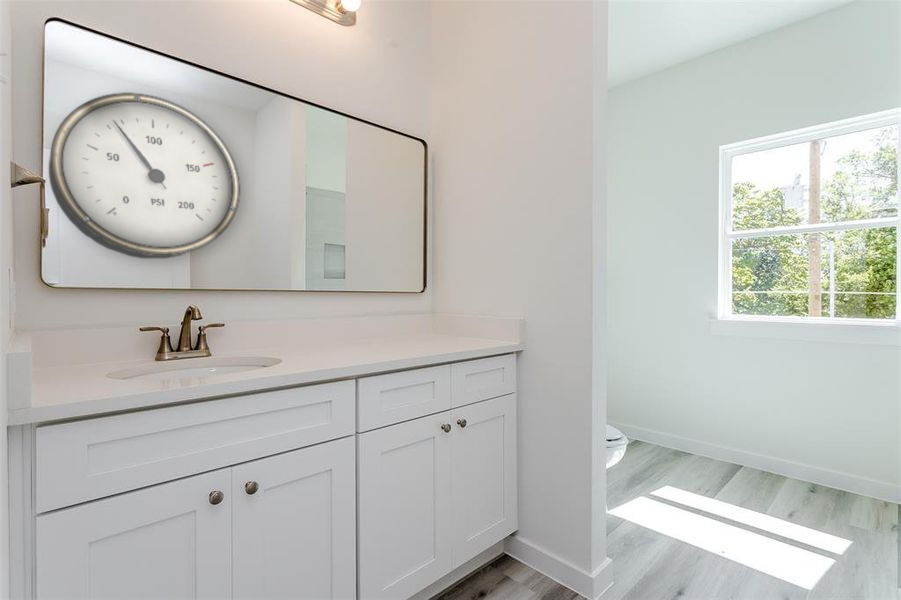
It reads 75,psi
